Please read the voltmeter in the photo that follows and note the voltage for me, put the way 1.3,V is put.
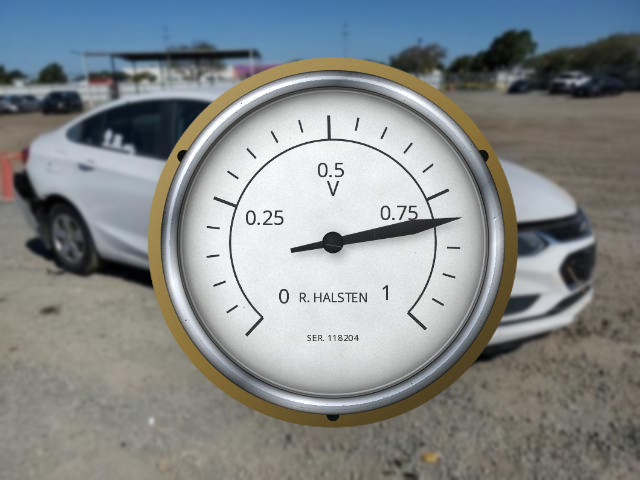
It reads 0.8,V
